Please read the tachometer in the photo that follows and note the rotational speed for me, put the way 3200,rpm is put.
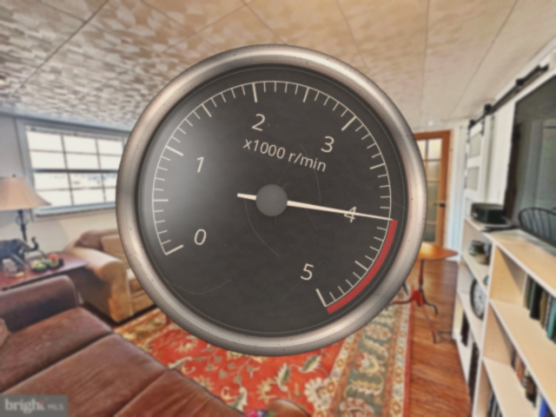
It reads 4000,rpm
